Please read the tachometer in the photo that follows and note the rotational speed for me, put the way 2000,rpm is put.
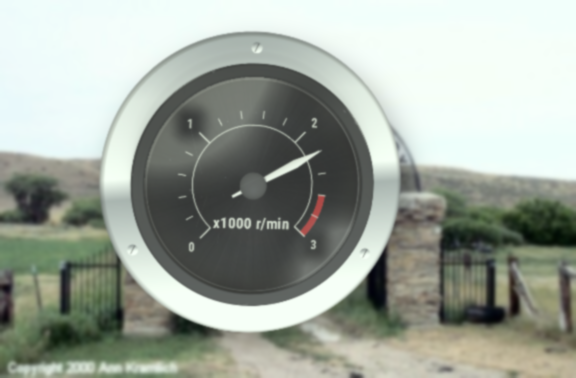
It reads 2200,rpm
